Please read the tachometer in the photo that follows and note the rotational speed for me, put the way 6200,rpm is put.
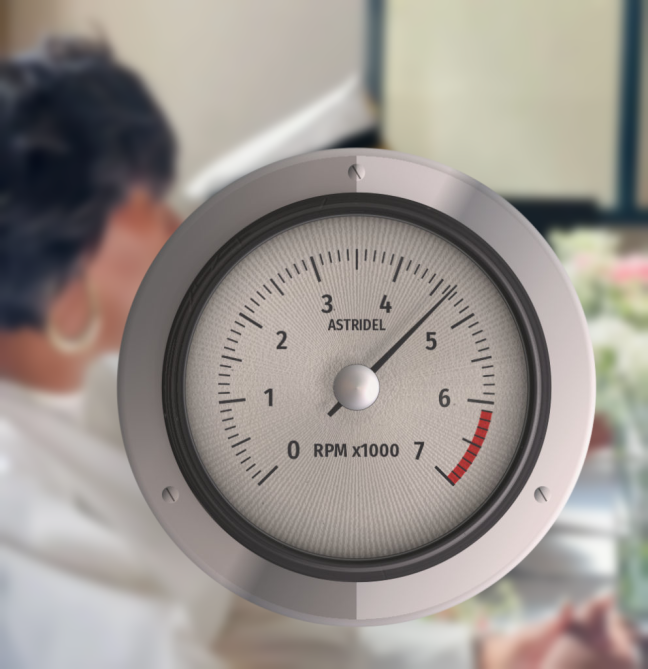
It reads 4650,rpm
